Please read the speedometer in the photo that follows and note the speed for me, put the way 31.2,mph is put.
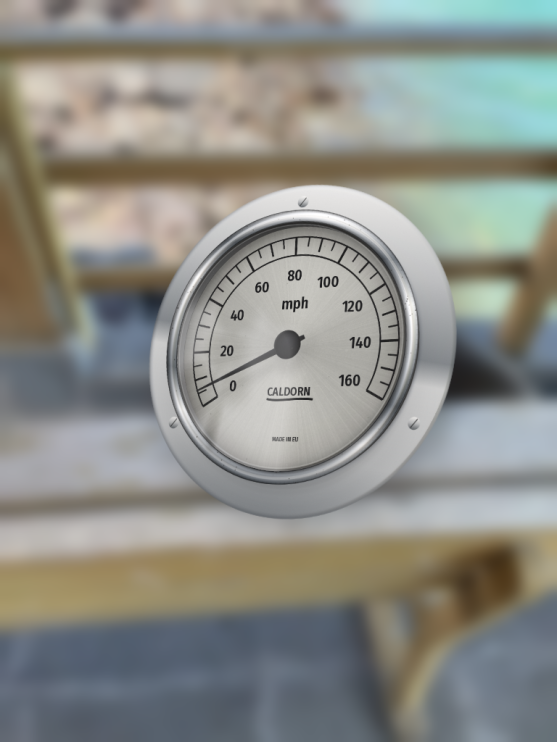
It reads 5,mph
